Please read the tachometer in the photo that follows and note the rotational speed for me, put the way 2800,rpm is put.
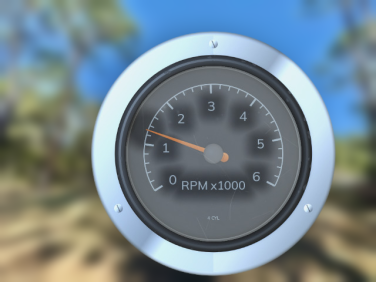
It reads 1300,rpm
